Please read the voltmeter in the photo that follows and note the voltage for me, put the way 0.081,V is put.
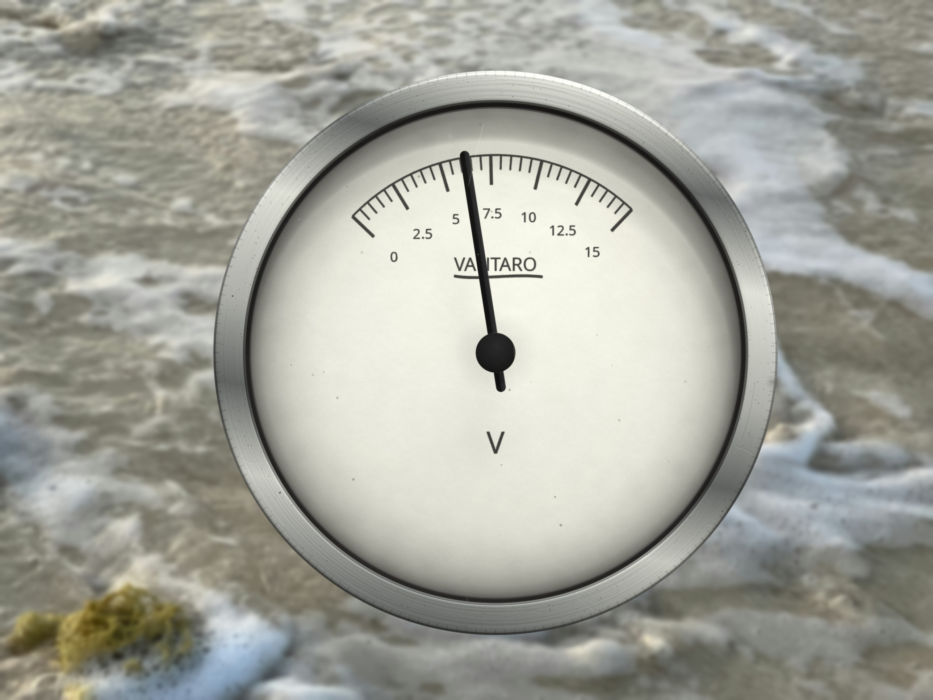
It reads 6.25,V
